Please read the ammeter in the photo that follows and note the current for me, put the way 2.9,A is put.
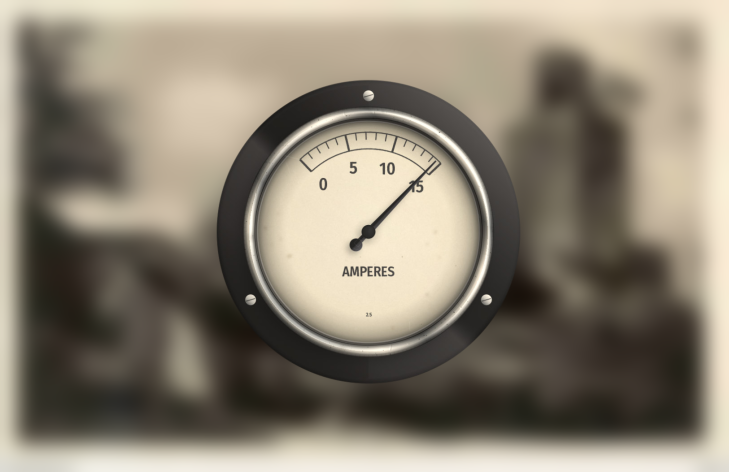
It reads 14.5,A
